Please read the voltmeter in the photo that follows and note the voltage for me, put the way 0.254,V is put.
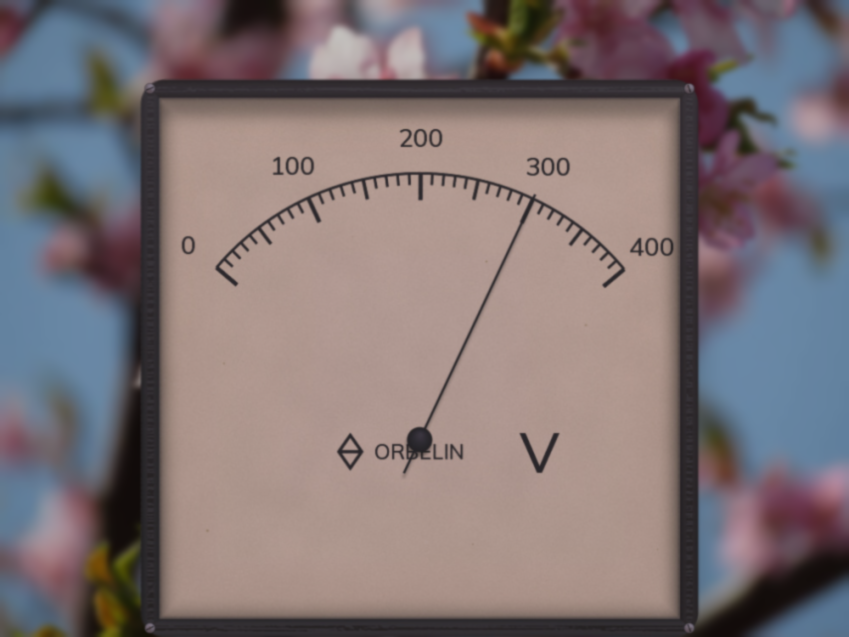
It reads 300,V
